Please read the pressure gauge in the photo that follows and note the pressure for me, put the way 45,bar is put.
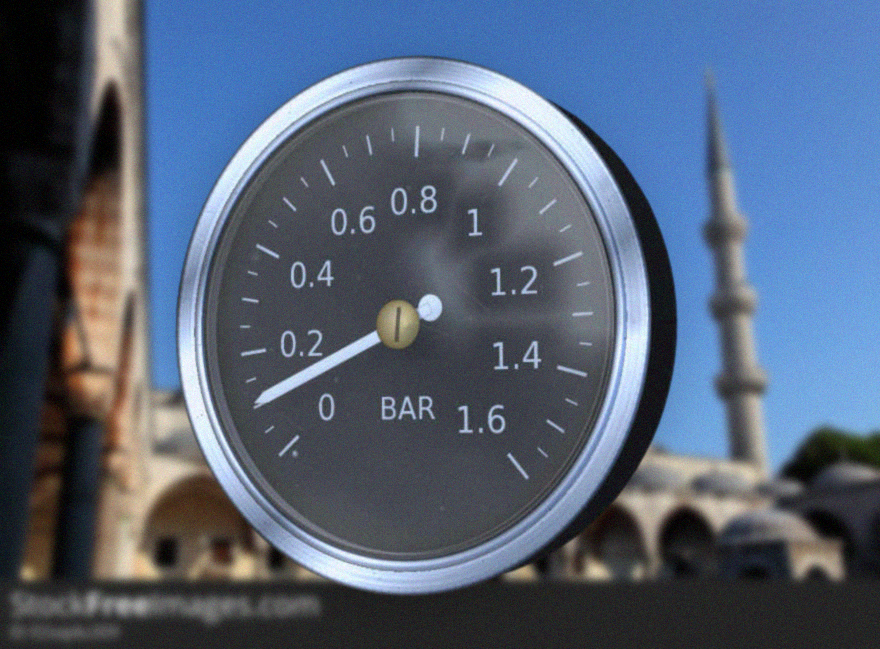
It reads 0.1,bar
